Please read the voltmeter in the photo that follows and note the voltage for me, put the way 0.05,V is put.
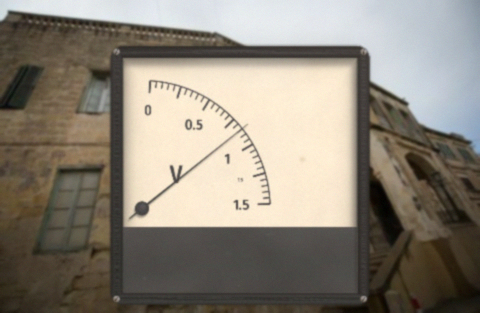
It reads 0.85,V
